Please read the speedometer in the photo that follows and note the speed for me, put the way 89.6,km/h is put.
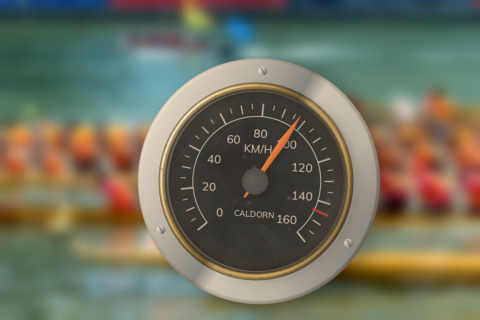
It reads 97.5,km/h
